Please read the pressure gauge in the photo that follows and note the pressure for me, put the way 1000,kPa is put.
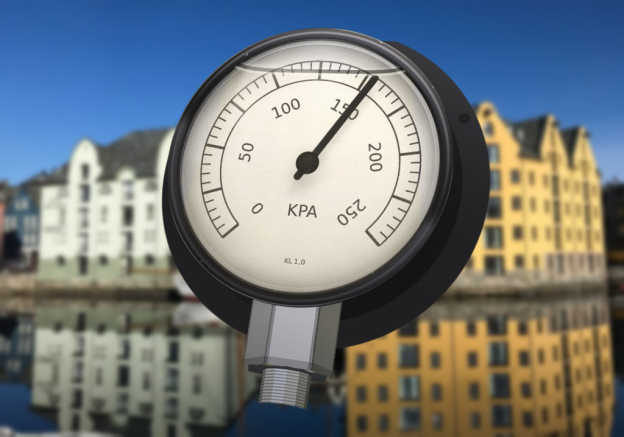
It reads 155,kPa
